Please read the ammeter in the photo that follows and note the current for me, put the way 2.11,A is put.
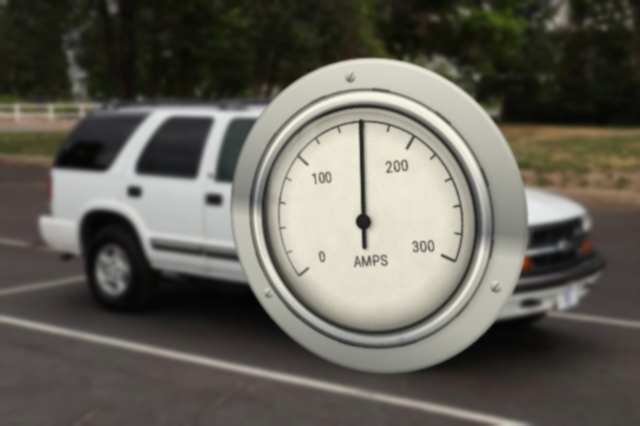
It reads 160,A
